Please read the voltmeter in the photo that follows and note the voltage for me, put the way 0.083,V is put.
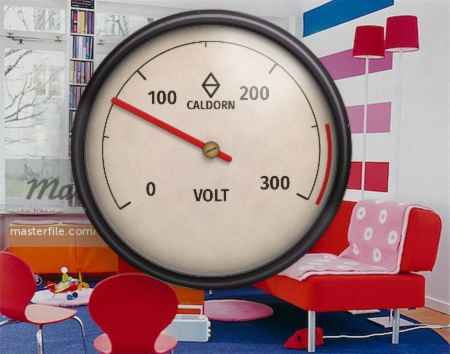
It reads 75,V
